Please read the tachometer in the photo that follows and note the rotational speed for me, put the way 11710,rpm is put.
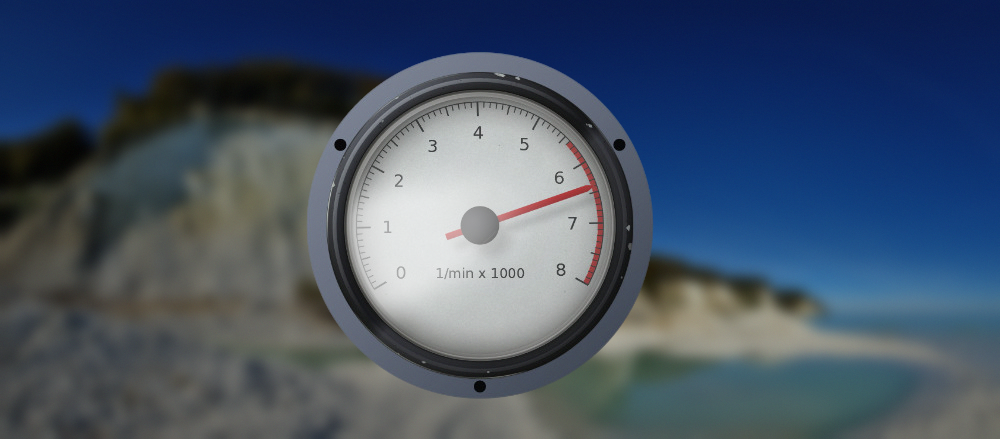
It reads 6400,rpm
